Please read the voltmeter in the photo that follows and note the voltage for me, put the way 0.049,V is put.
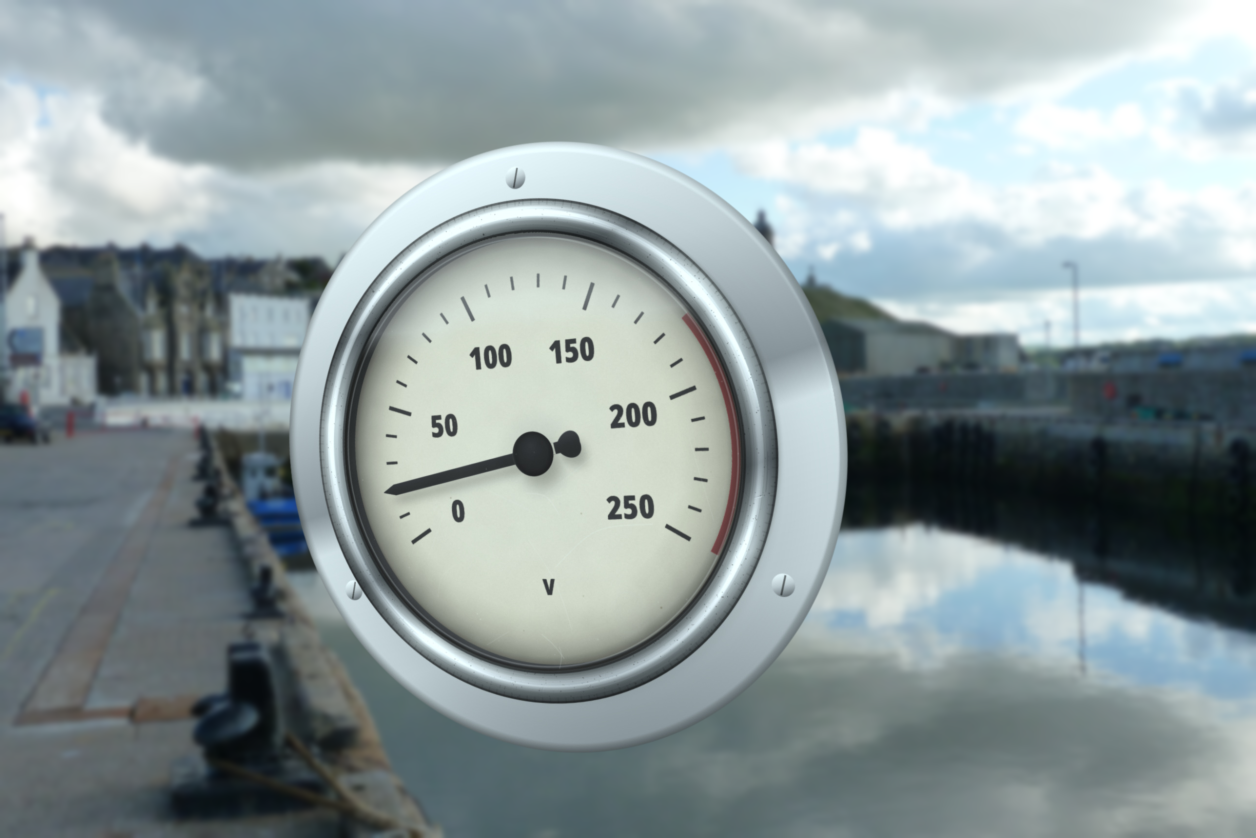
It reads 20,V
